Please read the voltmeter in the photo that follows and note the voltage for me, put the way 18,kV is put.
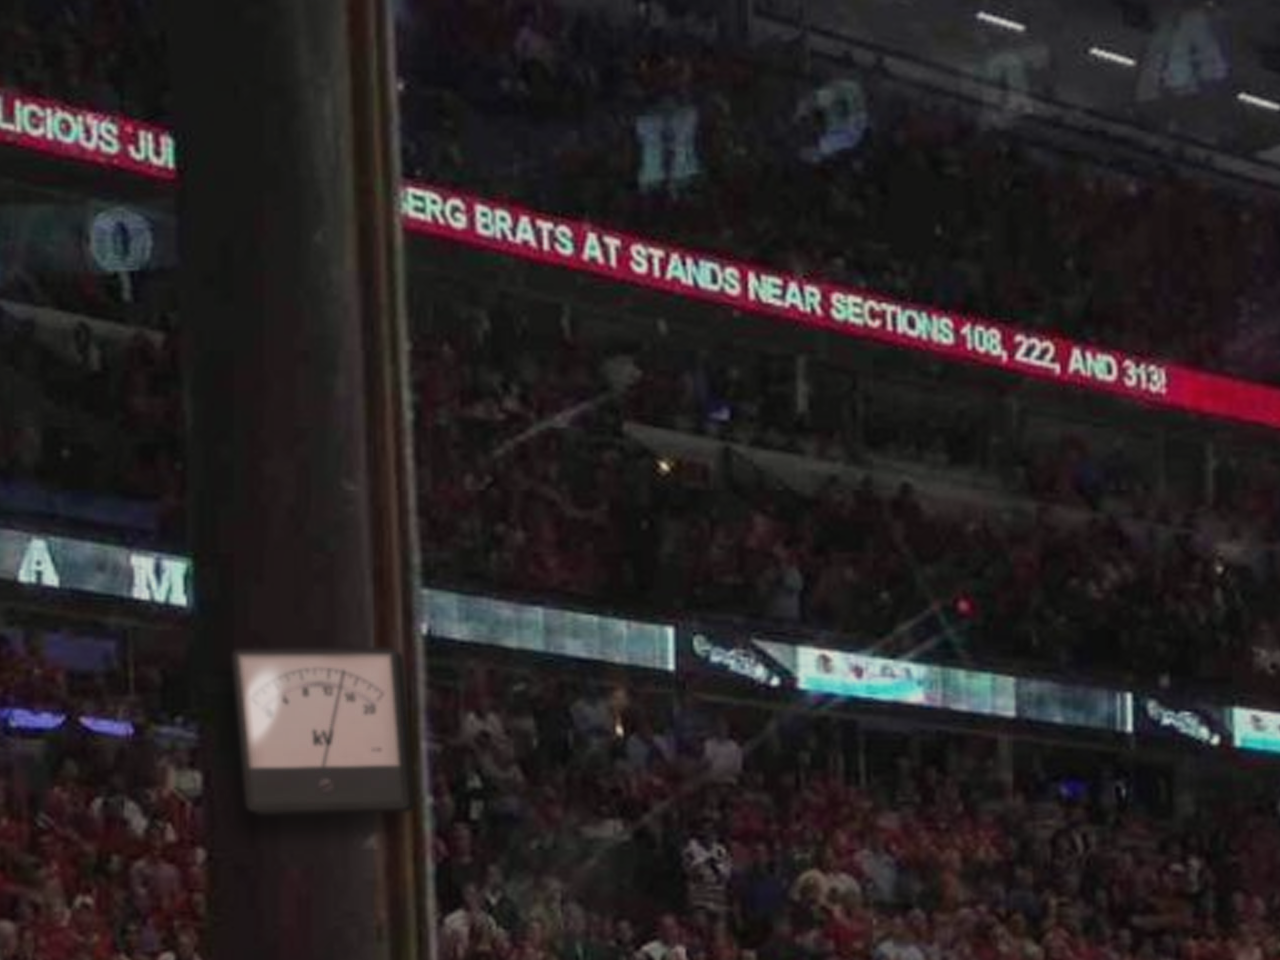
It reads 14,kV
